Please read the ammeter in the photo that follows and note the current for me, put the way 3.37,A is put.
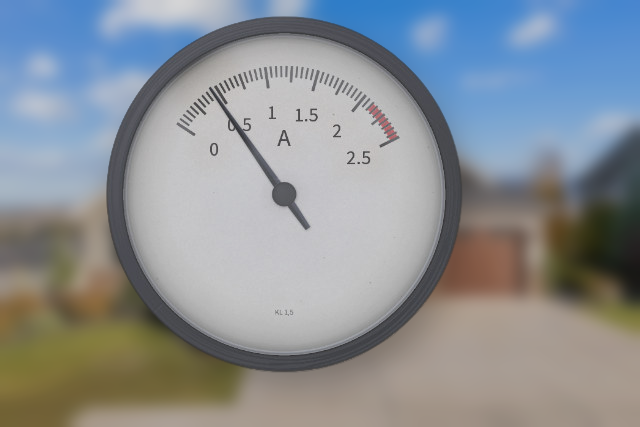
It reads 0.45,A
